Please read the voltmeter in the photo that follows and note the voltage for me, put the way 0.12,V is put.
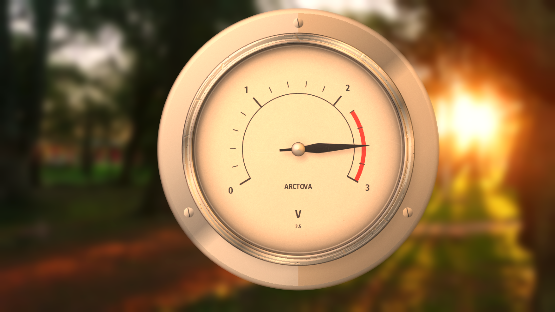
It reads 2.6,V
